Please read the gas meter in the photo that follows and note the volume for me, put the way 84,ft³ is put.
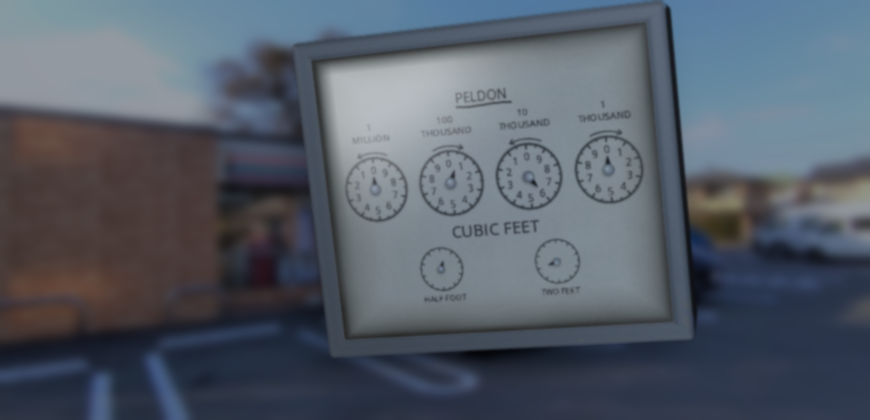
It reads 6000,ft³
